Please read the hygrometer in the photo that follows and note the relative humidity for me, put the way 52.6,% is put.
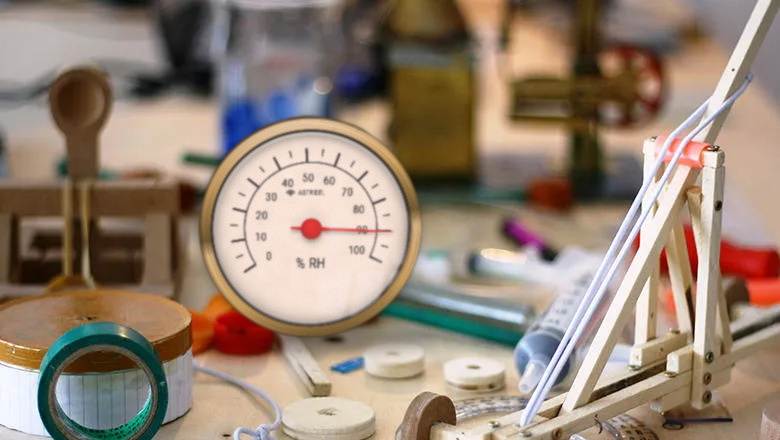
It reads 90,%
